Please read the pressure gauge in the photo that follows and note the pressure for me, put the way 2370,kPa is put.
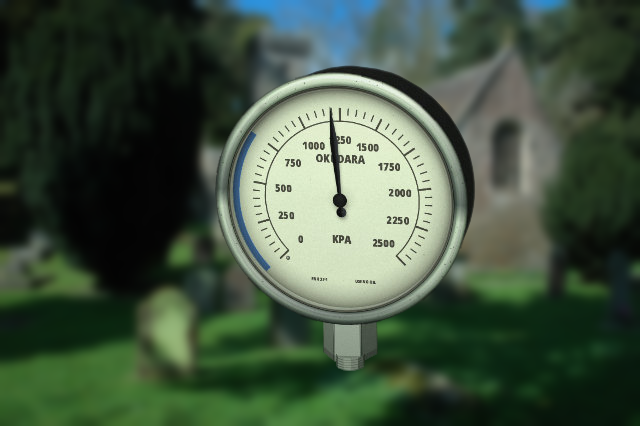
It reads 1200,kPa
